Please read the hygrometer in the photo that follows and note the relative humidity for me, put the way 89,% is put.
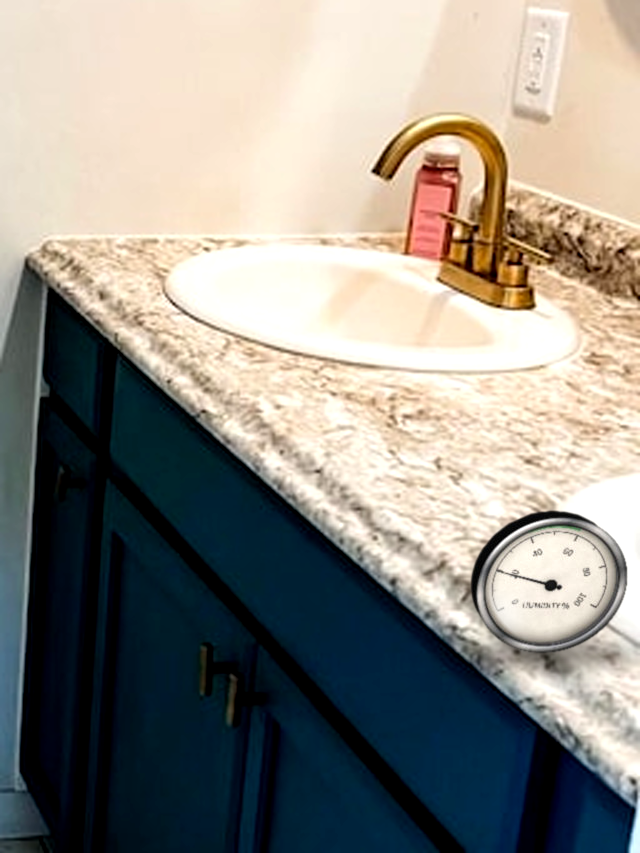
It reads 20,%
